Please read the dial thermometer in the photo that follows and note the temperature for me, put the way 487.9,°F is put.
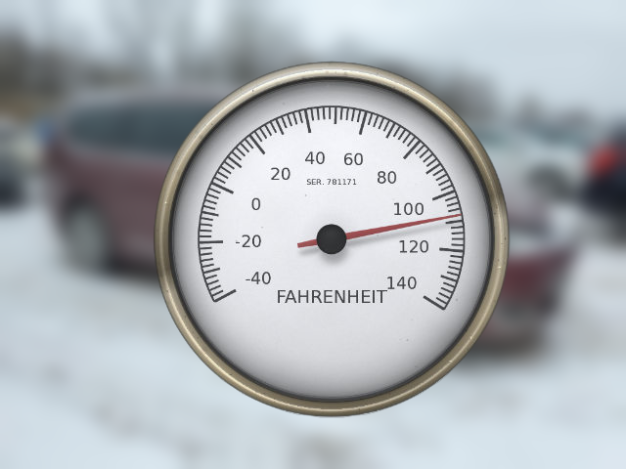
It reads 108,°F
